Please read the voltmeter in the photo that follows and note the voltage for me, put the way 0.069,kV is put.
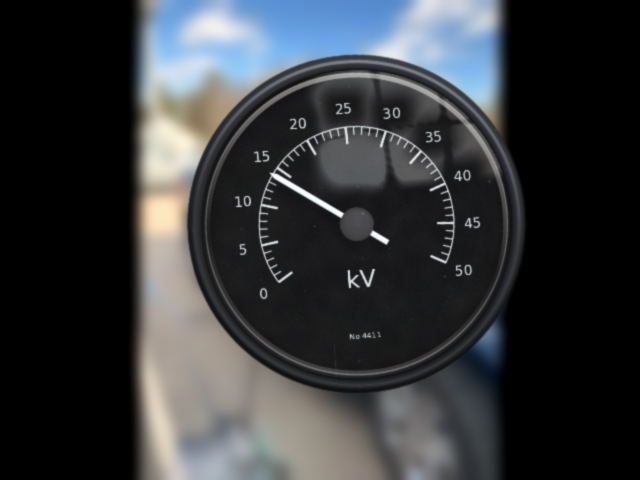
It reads 14,kV
